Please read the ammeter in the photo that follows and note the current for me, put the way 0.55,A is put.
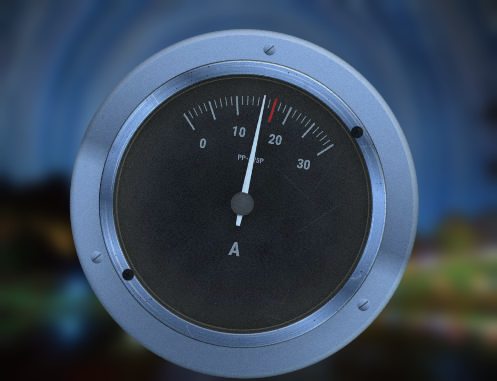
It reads 15,A
